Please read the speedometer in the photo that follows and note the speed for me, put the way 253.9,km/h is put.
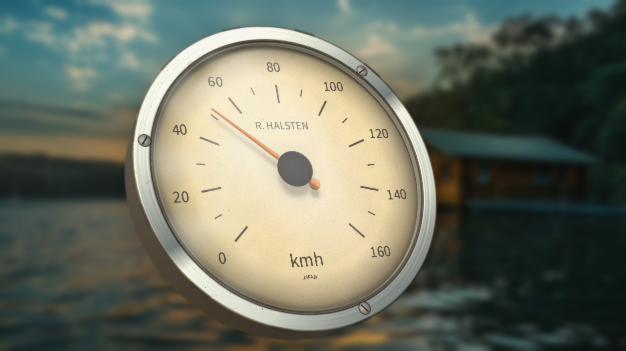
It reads 50,km/h
